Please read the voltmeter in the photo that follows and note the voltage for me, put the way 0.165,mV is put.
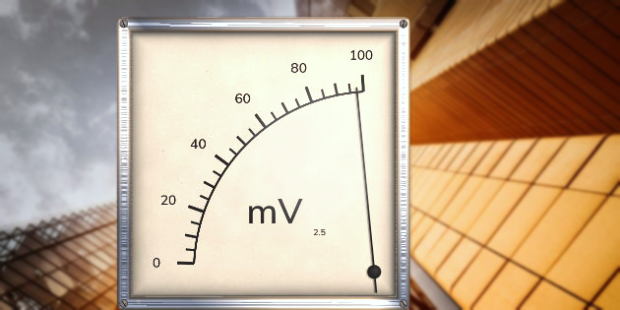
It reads 97.5,mV
